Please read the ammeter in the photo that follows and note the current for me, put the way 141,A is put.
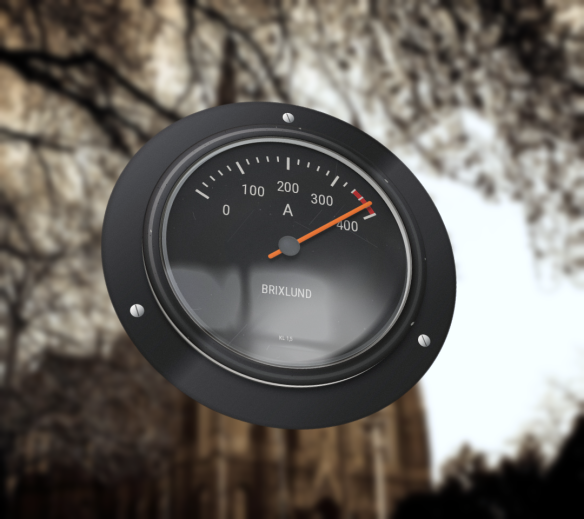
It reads 380,A
